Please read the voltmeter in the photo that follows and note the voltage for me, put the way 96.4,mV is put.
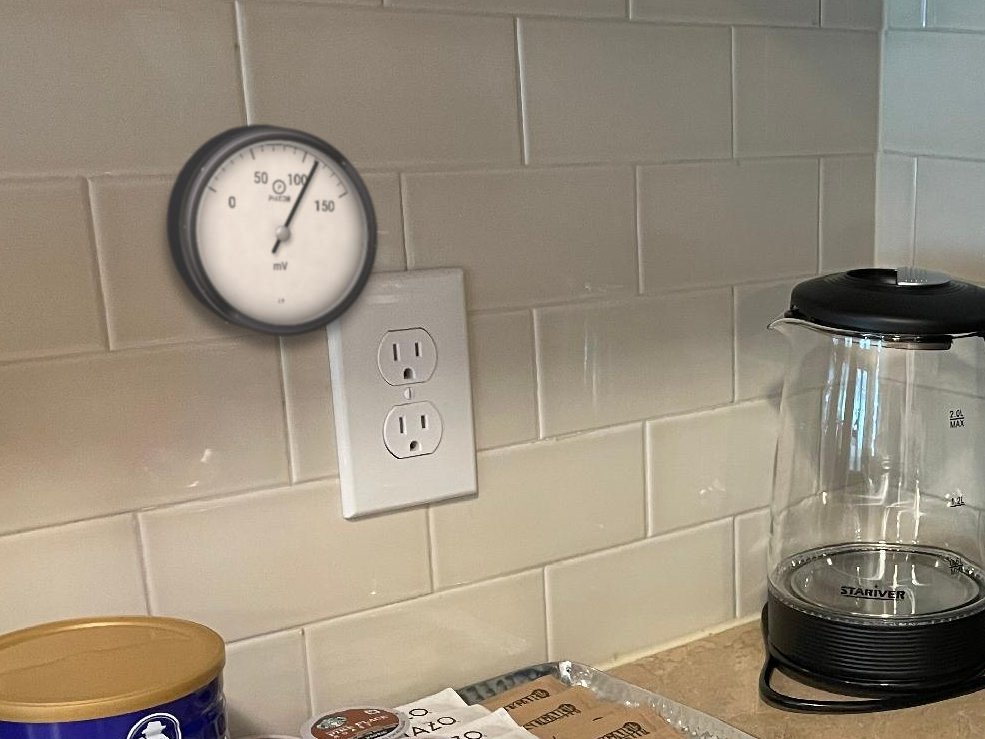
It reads 110,mV
